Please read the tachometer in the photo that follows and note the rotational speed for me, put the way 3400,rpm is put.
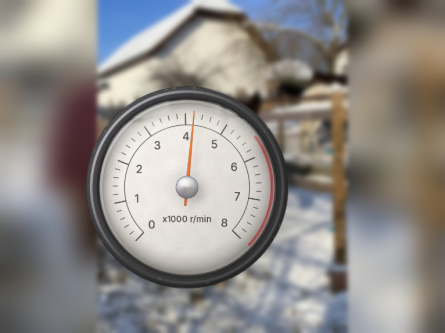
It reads 4200,rpm
